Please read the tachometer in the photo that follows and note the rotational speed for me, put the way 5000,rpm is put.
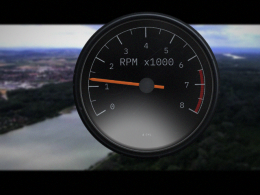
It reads 1250,rpm
